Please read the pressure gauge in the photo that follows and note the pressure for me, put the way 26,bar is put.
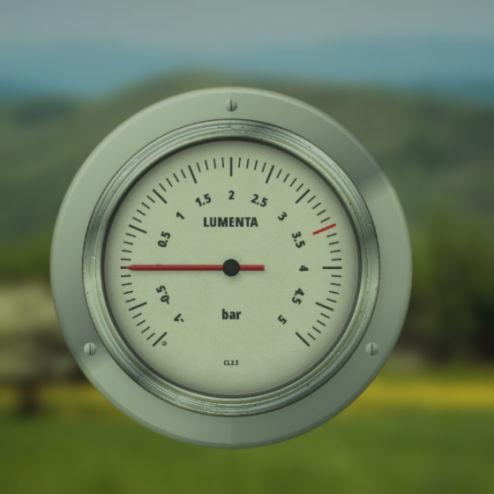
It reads 0,bar
